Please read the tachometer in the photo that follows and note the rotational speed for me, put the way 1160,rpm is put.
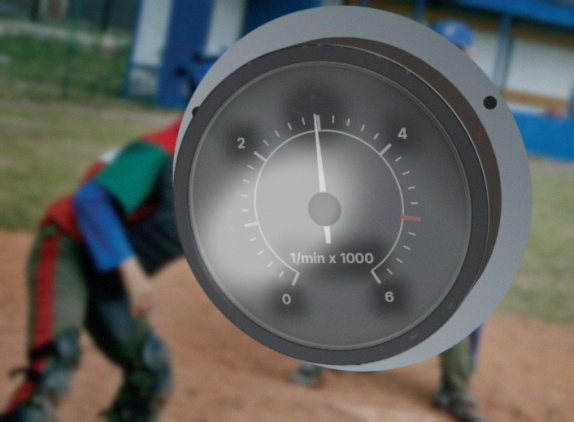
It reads 3000,rpm
